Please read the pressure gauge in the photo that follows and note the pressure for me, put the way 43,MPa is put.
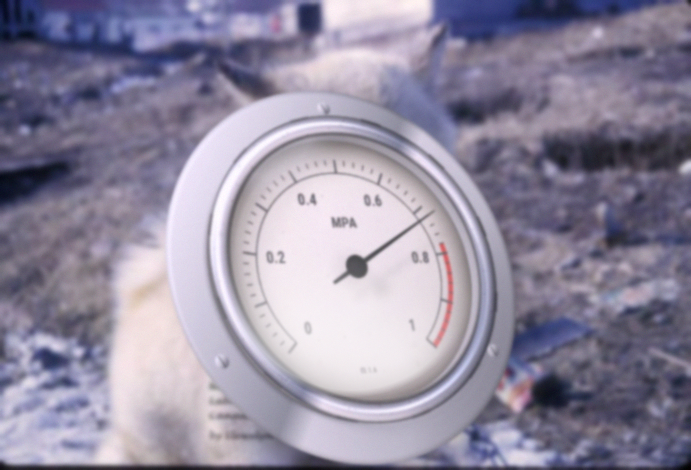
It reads 0.72,MPa
